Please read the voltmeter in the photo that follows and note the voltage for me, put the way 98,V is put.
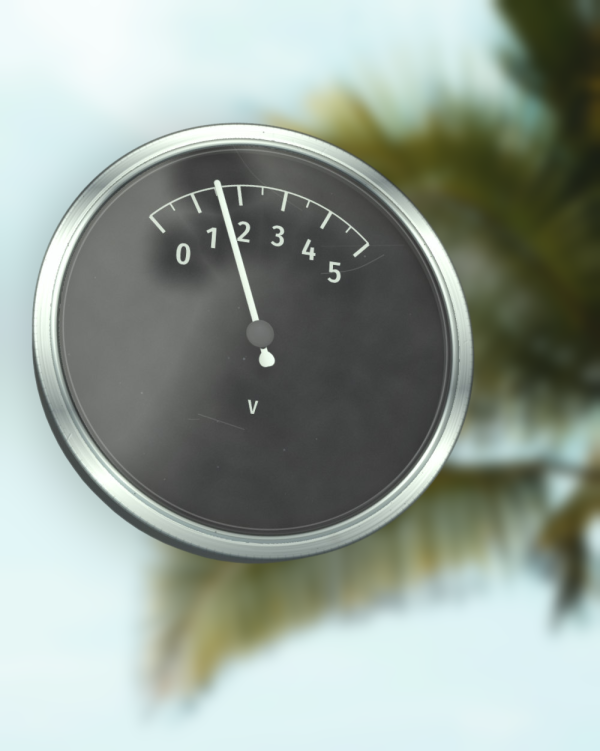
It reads 1.5,V
